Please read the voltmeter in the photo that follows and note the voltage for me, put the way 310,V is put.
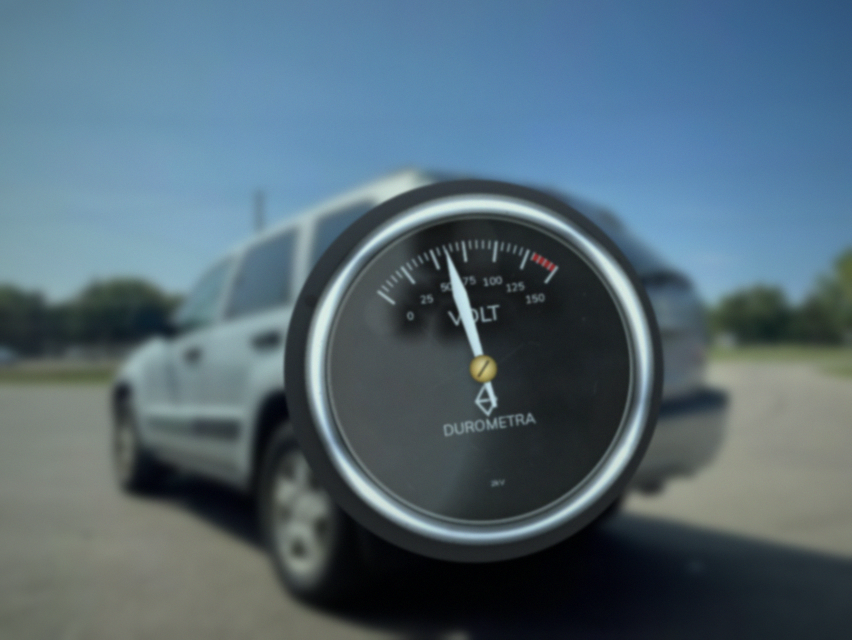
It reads 60,V
